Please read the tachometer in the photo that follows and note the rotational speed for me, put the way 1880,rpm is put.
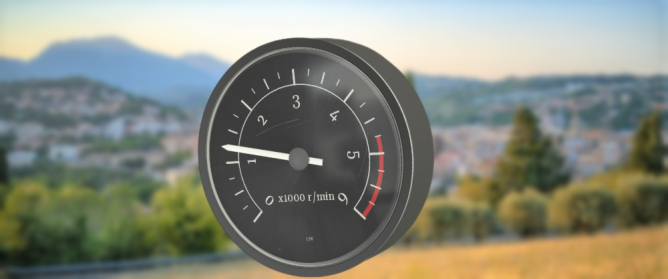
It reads 1250,rpm
